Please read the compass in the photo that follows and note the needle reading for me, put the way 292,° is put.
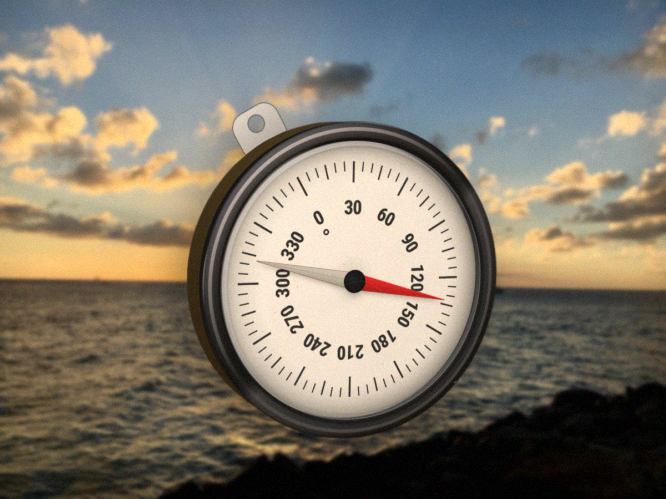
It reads 132.5,°
